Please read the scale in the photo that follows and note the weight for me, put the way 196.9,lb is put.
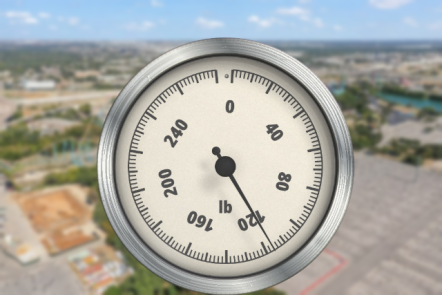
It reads 116,lb
